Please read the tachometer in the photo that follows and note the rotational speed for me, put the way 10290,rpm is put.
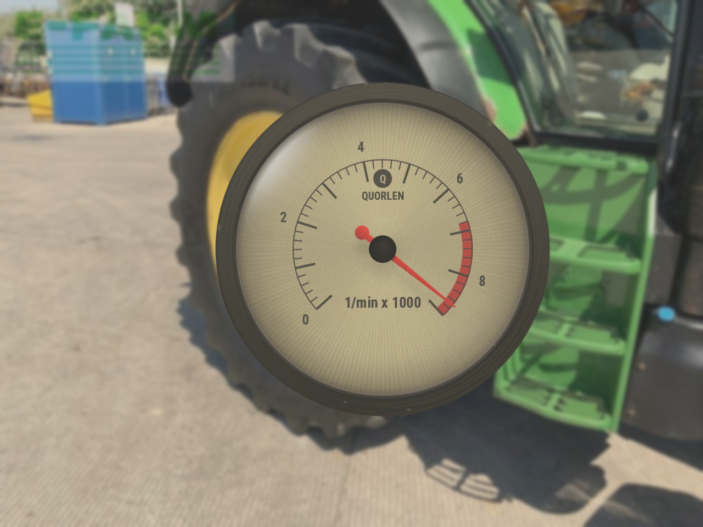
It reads 8700,rpm
